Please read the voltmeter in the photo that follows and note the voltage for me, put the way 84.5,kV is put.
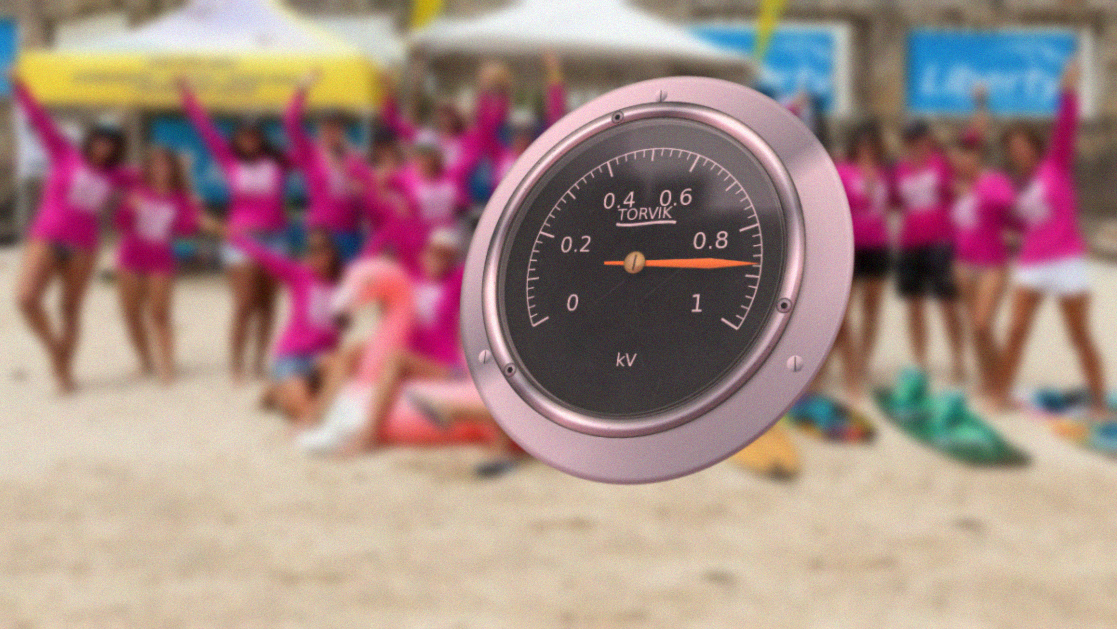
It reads 0.88,kV
